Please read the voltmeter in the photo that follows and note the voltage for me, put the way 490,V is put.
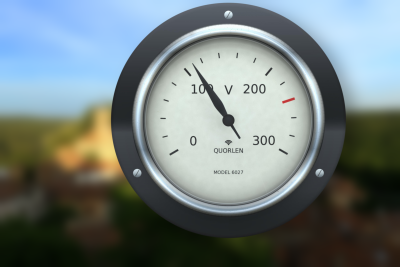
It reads 110,V
